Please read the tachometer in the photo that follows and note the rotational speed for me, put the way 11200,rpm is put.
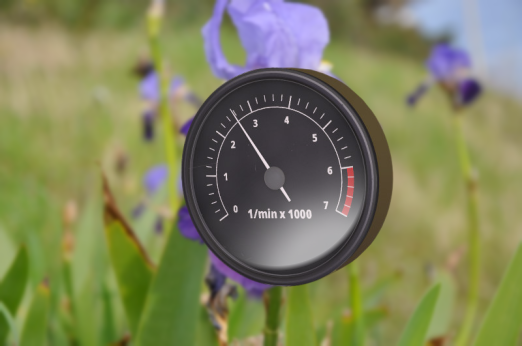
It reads 2600,rpm
